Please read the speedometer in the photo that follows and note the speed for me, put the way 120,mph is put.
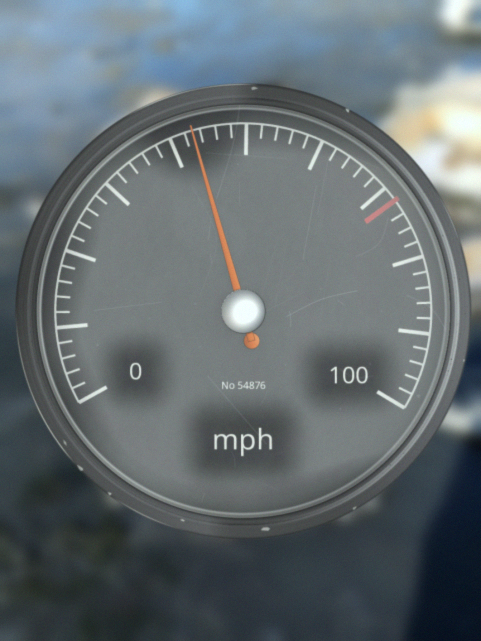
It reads 43,mph
